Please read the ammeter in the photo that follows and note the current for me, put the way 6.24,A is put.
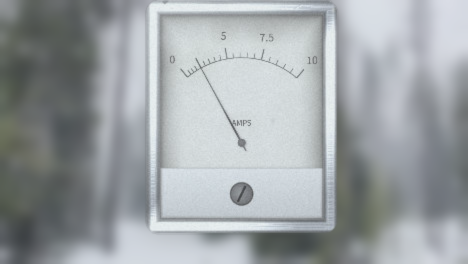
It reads 2.5,A
